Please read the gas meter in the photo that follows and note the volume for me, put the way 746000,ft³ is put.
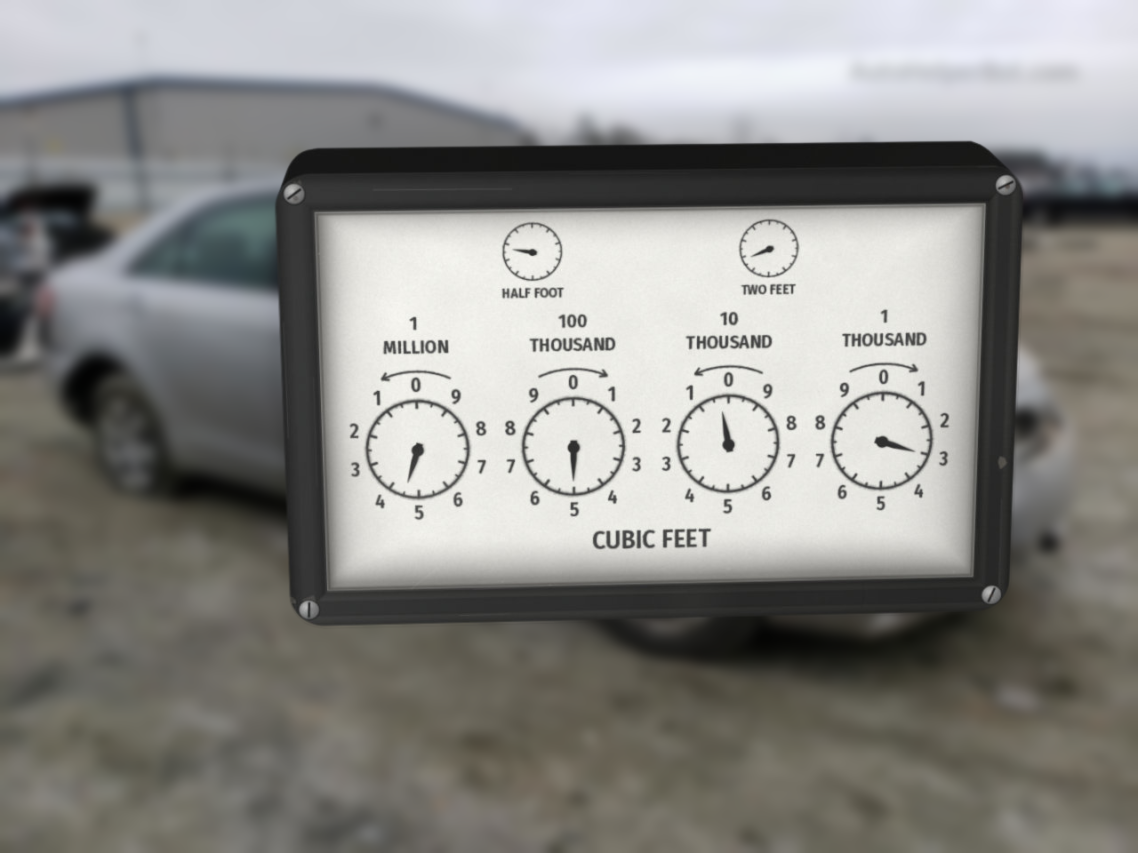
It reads 450300,ft³
